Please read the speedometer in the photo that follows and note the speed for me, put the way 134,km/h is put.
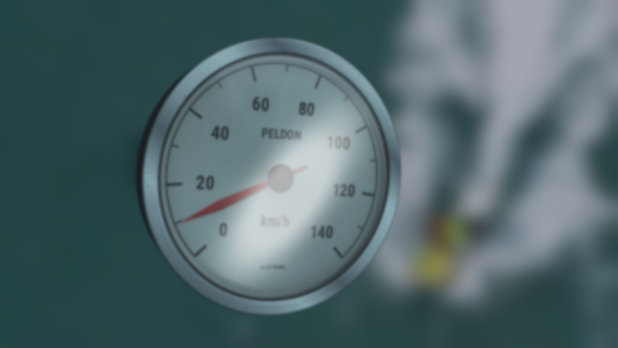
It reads 10,km/h
